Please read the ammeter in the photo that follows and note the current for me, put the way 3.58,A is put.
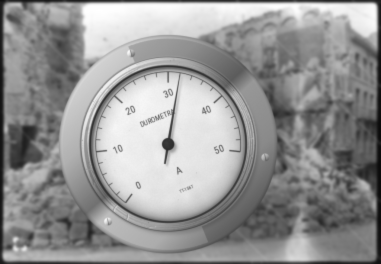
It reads 32,A
